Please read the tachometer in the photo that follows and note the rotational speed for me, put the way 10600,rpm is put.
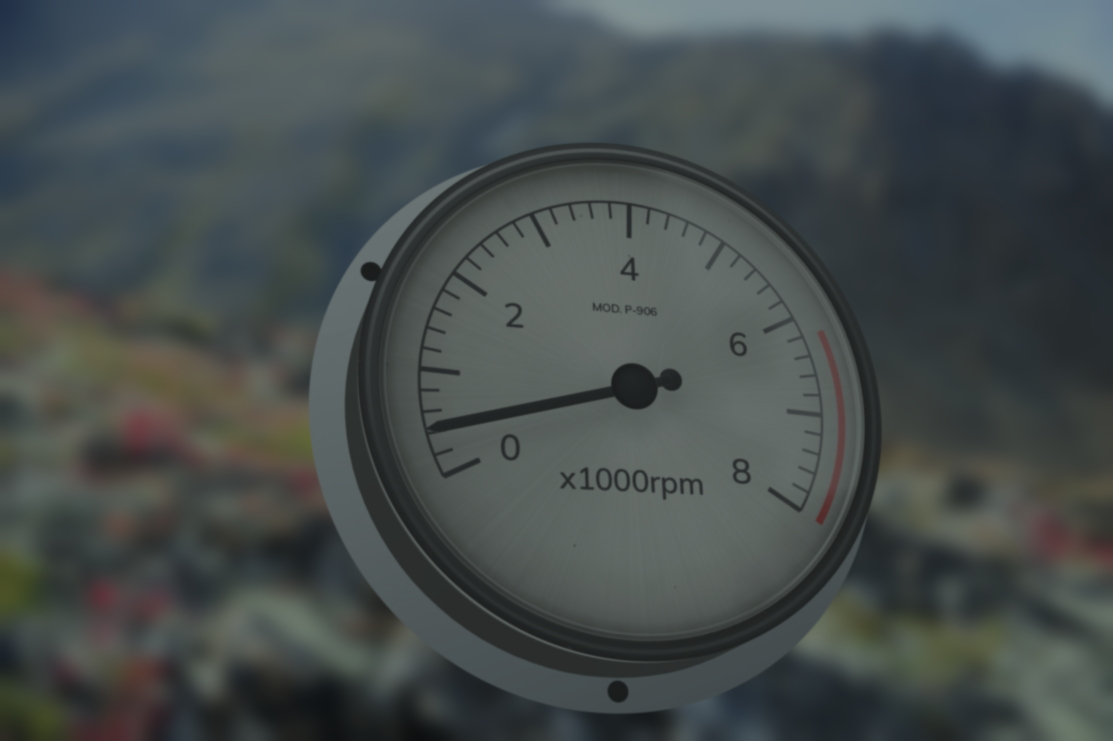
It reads 400,rpm
